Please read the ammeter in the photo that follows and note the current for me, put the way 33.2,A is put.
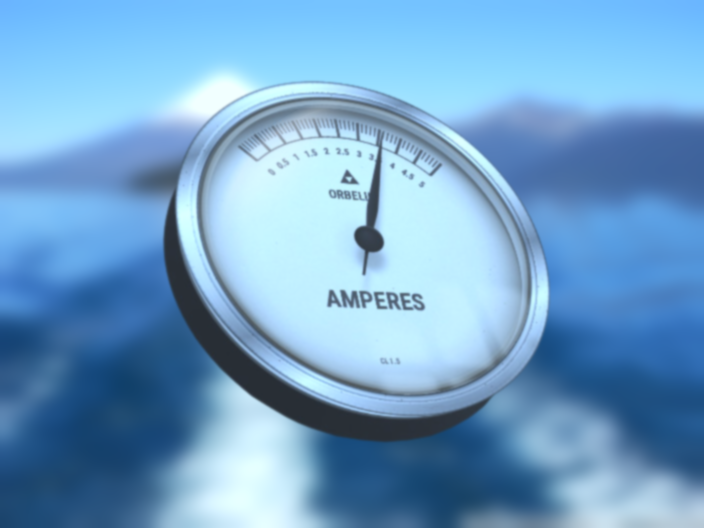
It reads 3.5,A
